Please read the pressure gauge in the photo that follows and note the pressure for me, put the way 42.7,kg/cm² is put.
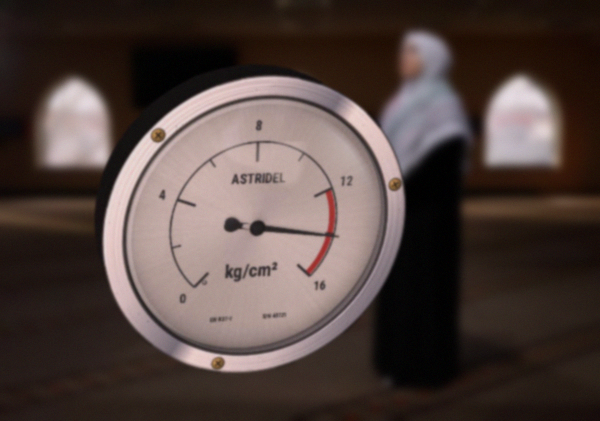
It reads 14,kg/cm²
